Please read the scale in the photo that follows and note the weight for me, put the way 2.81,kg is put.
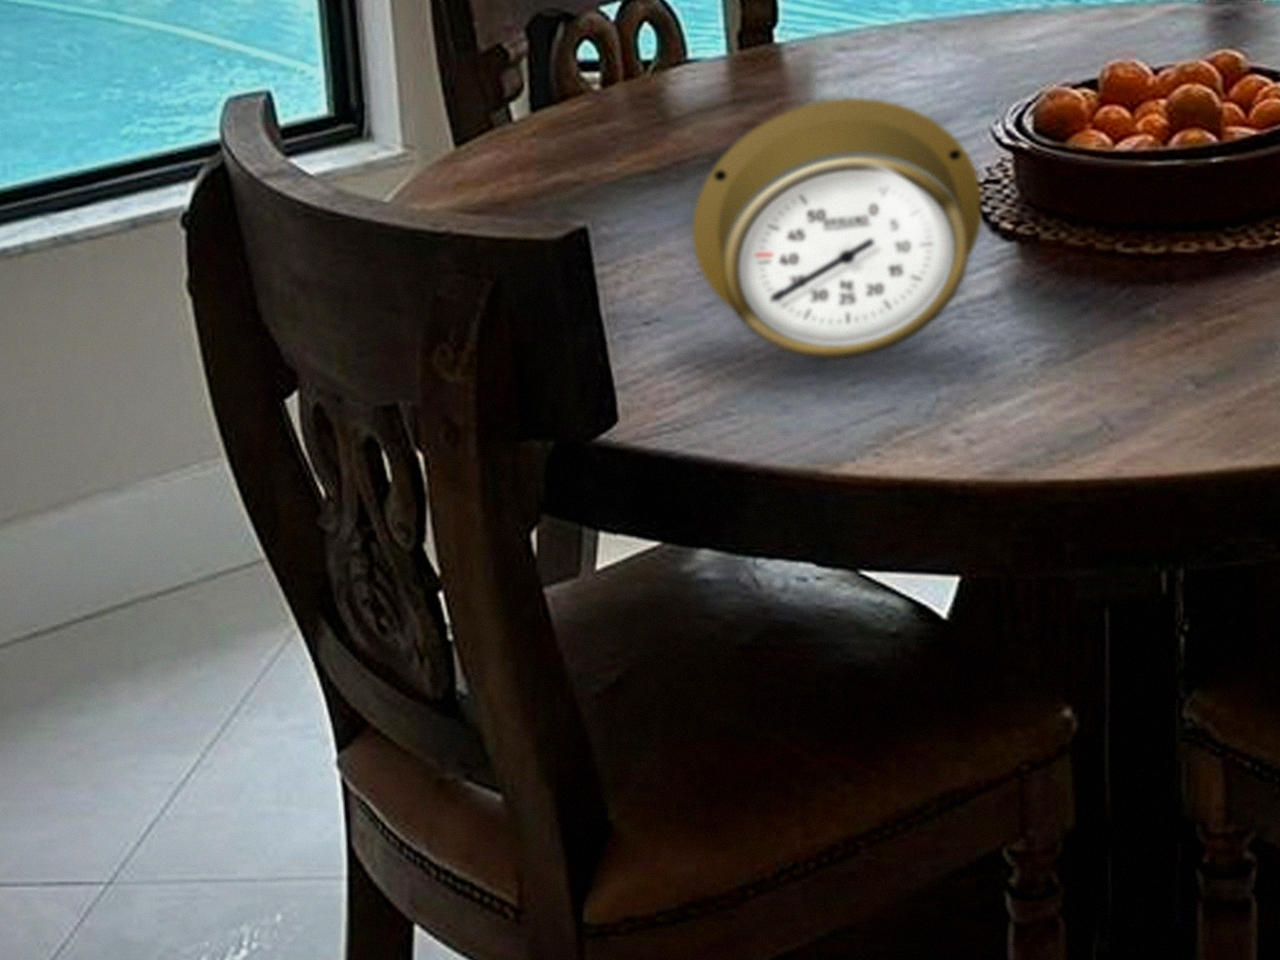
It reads 35,kg
